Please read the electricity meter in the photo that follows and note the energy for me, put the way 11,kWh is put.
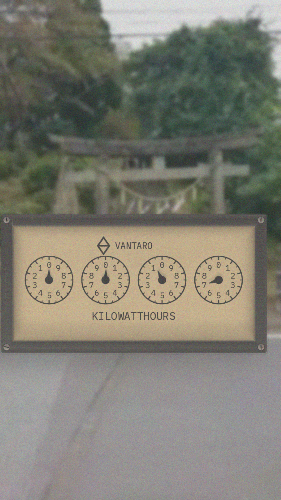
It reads 7,kWh
